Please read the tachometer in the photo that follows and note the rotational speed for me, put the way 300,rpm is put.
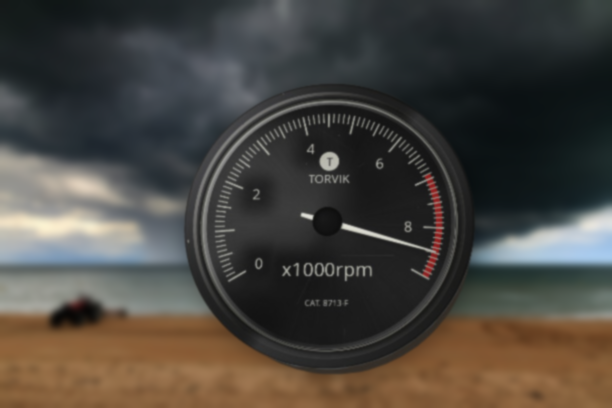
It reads 8500,rpm
